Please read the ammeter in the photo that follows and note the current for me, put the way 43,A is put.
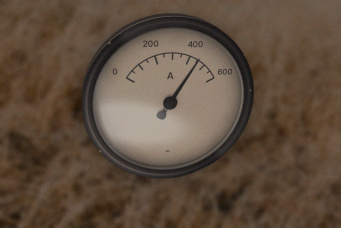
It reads 450,A
